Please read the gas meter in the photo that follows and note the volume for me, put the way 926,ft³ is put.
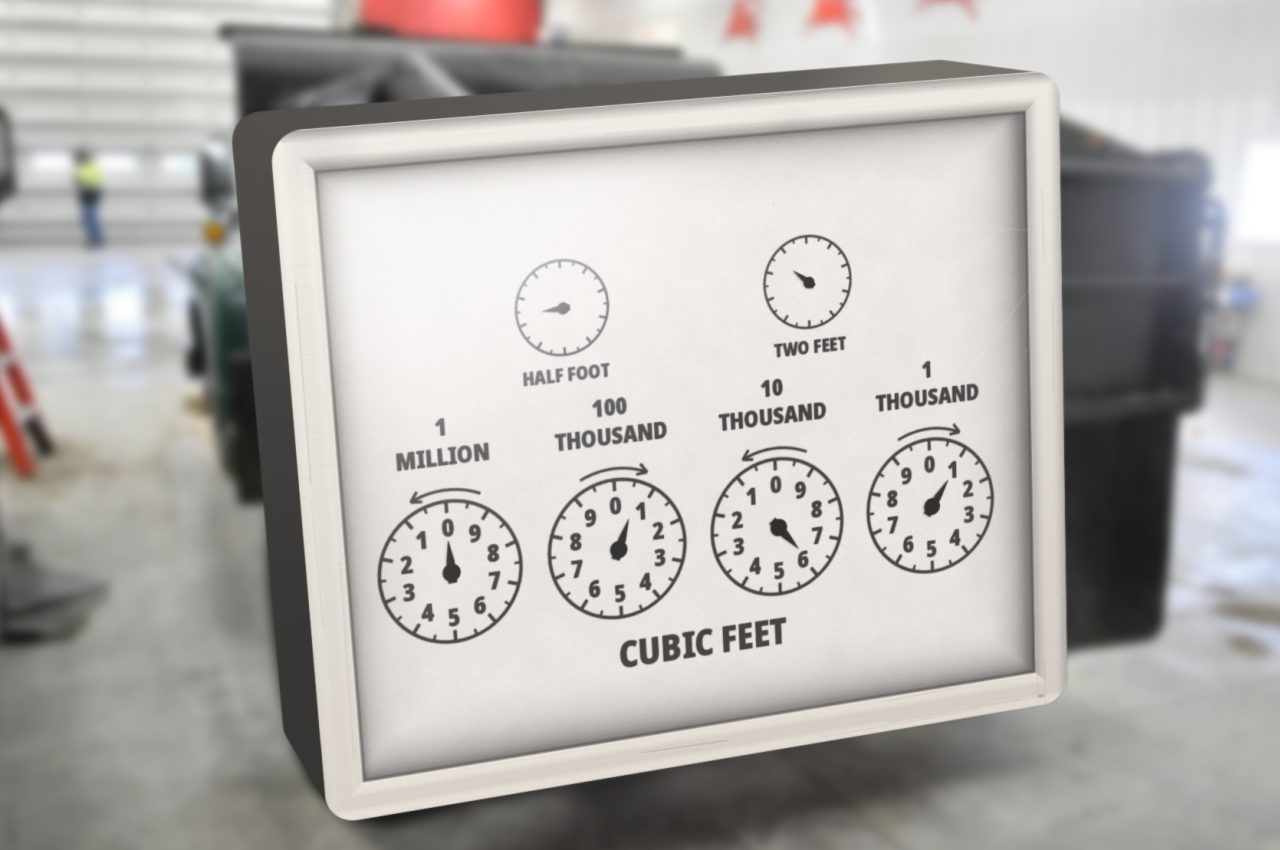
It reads 6100,ft³
